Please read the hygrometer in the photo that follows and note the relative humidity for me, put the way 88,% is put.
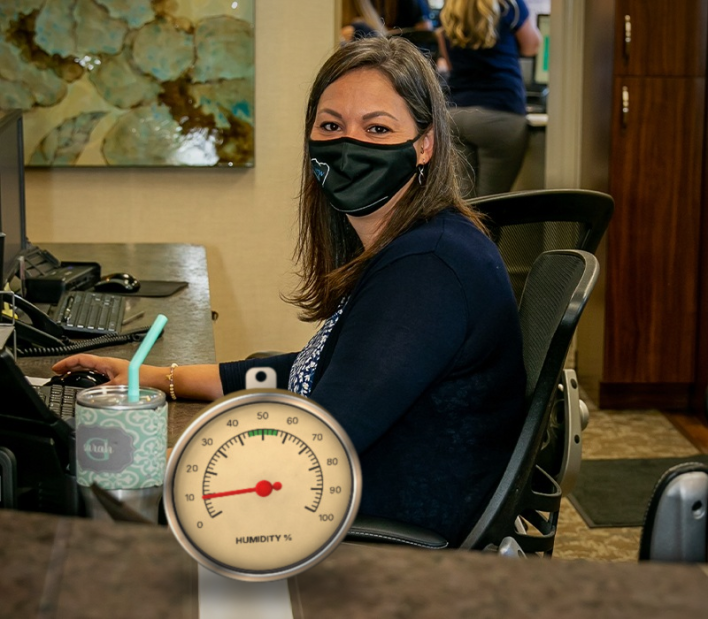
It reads 10,%
